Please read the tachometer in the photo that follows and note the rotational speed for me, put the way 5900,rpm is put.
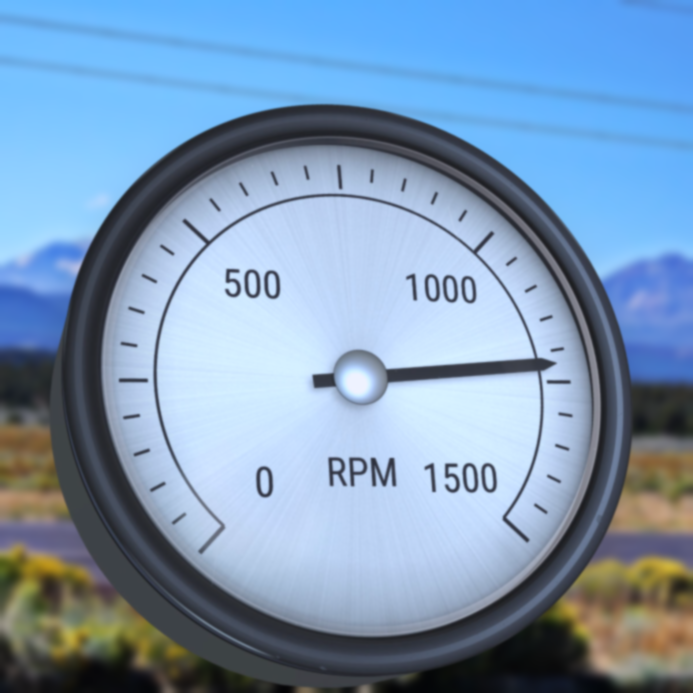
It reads 1225,rpm
